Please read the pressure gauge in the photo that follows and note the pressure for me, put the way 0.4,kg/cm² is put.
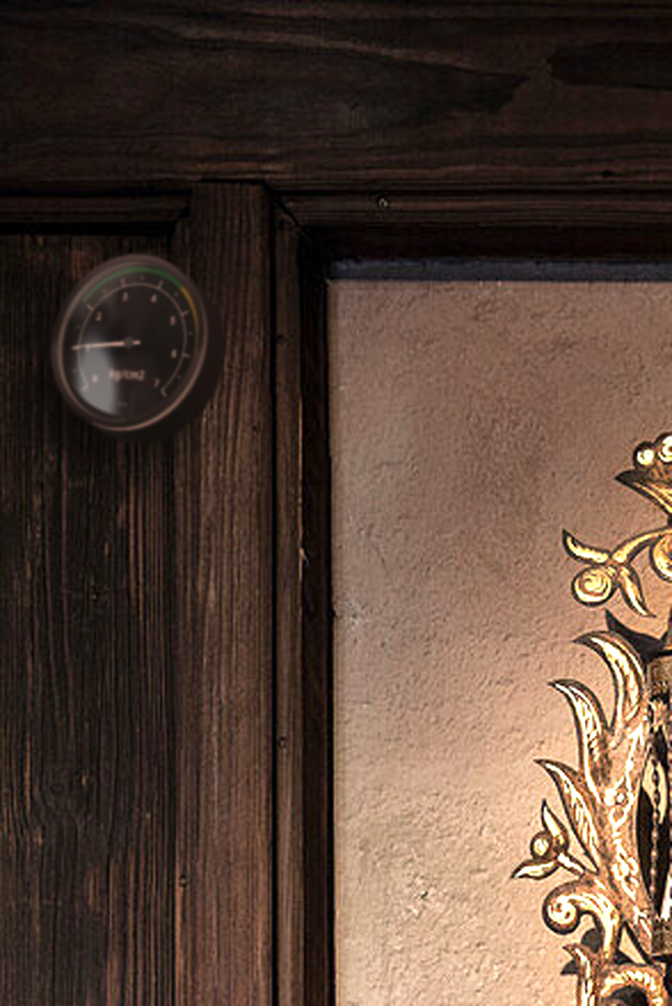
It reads 1,kg/cm²
